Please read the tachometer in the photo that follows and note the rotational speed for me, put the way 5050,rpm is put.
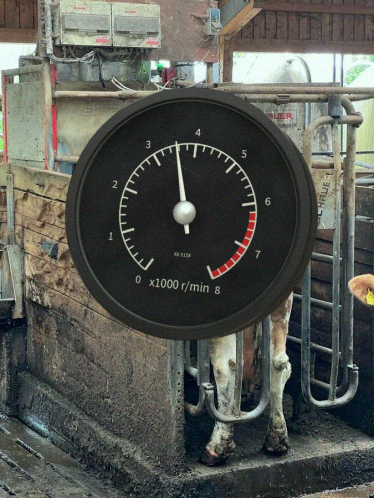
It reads 3600,rpm
